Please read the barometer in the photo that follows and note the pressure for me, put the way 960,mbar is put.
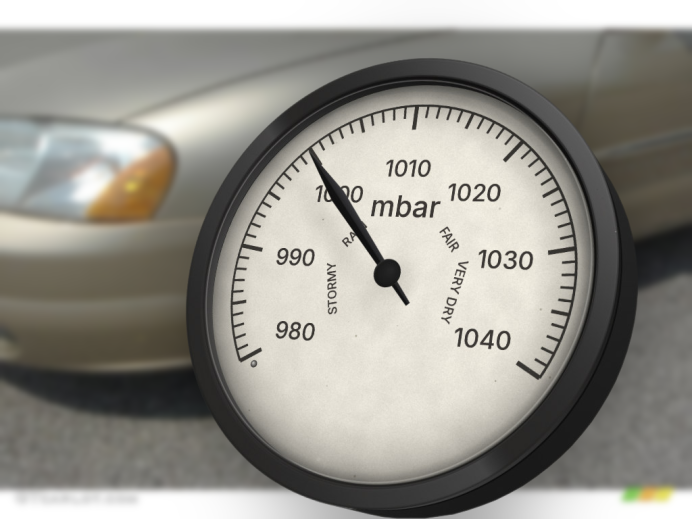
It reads 1000,mbar
